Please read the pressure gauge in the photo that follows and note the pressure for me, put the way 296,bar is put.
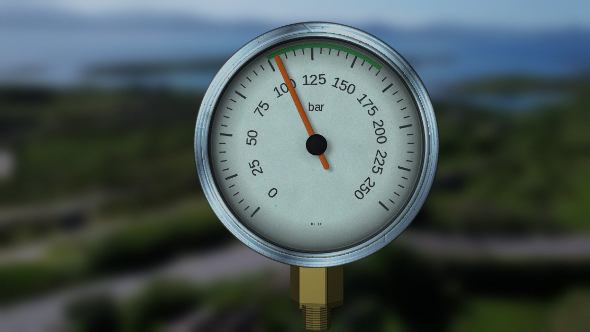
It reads 105,bar
